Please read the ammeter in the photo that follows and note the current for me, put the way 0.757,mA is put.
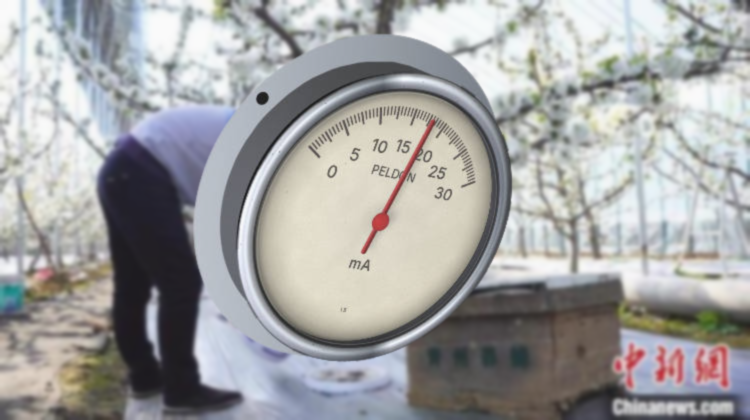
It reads 17.5,mA
